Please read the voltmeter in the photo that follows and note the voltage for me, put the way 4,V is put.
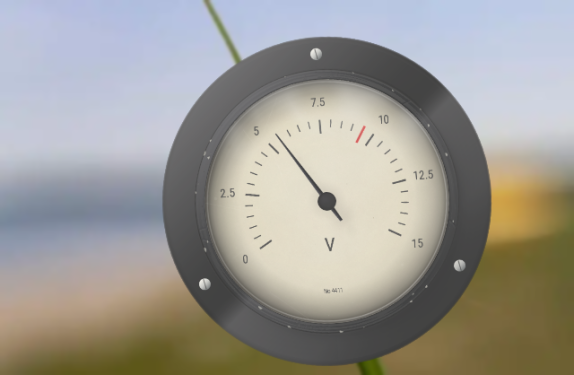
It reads 5.5,V
